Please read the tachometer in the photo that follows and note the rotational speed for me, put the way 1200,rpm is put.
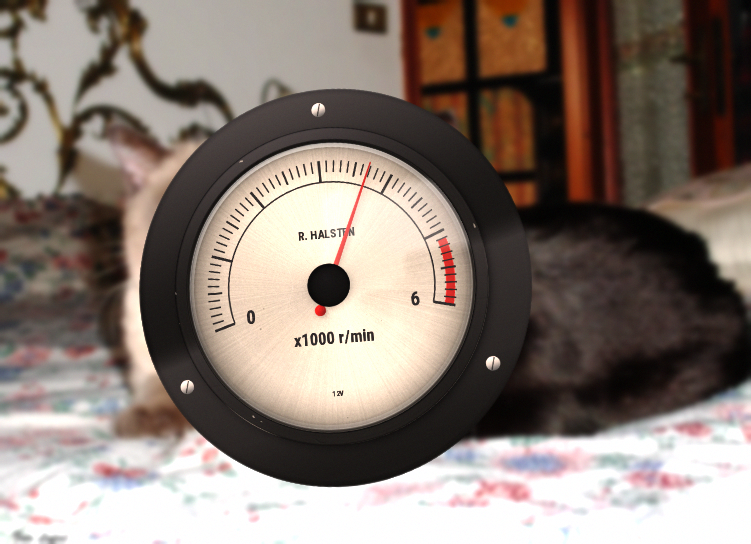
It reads 3700,rpm
